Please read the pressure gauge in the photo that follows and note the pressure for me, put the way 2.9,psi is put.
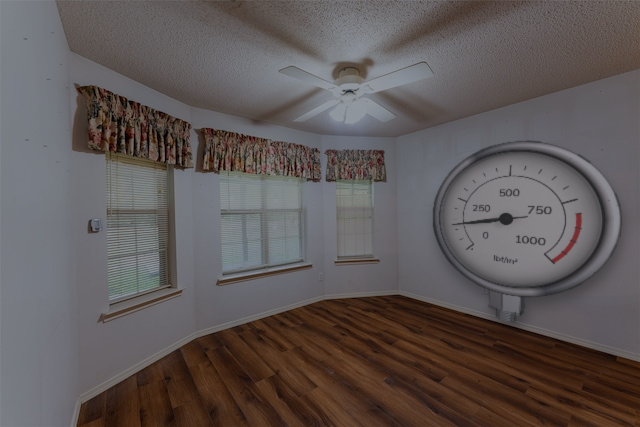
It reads 125,psi
